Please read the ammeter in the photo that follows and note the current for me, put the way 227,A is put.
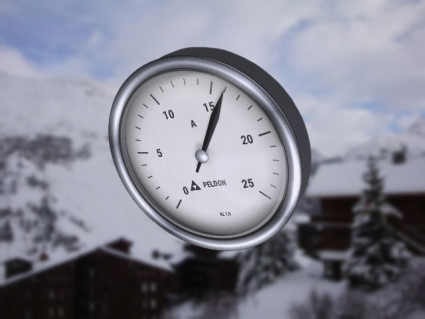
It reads 16,A
